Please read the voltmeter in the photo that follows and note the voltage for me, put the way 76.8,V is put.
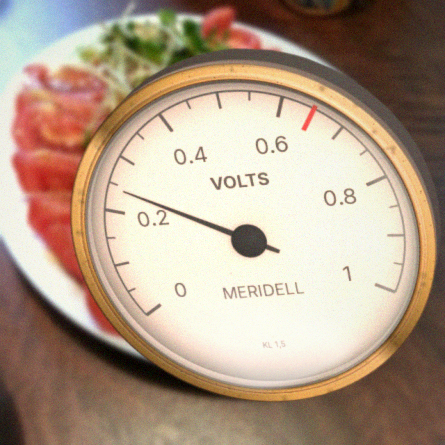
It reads 0.25,V
